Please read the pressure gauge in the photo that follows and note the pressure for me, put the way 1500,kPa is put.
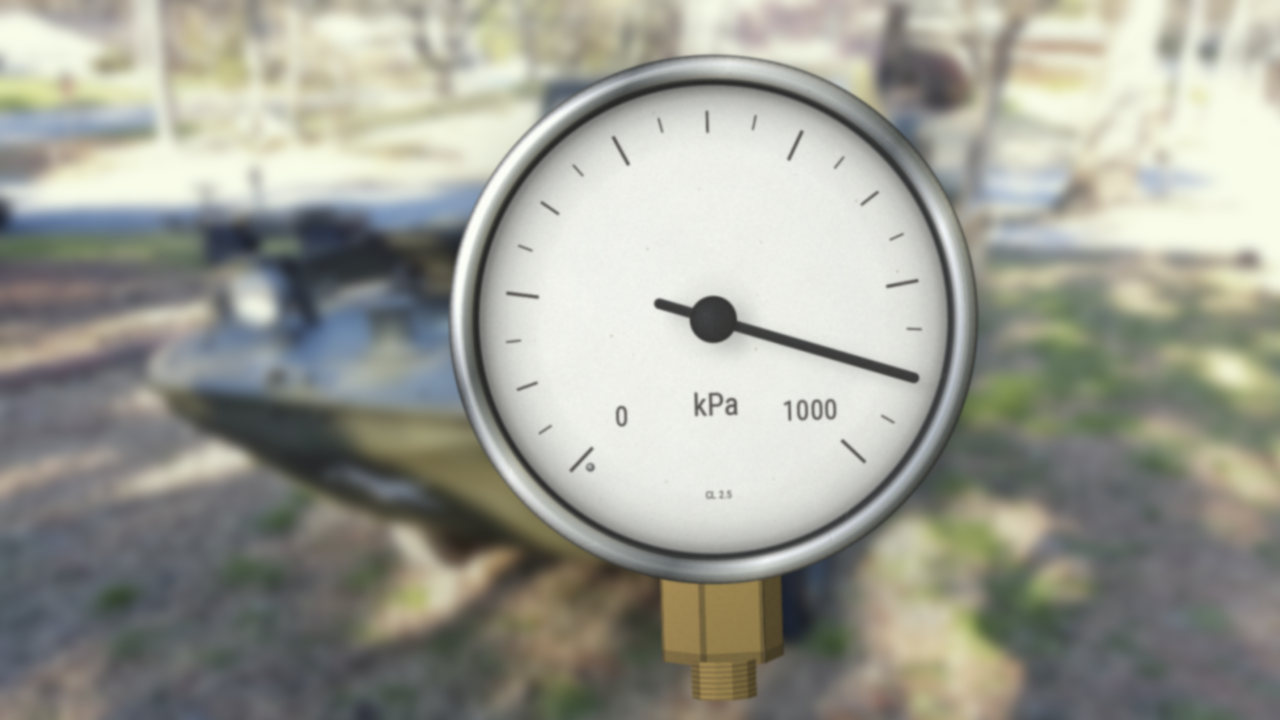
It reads 900,kPa
